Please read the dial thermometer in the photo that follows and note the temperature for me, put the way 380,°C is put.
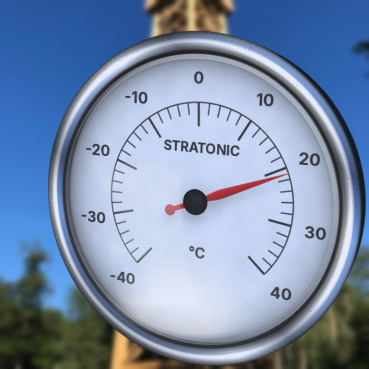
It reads 21,°C
